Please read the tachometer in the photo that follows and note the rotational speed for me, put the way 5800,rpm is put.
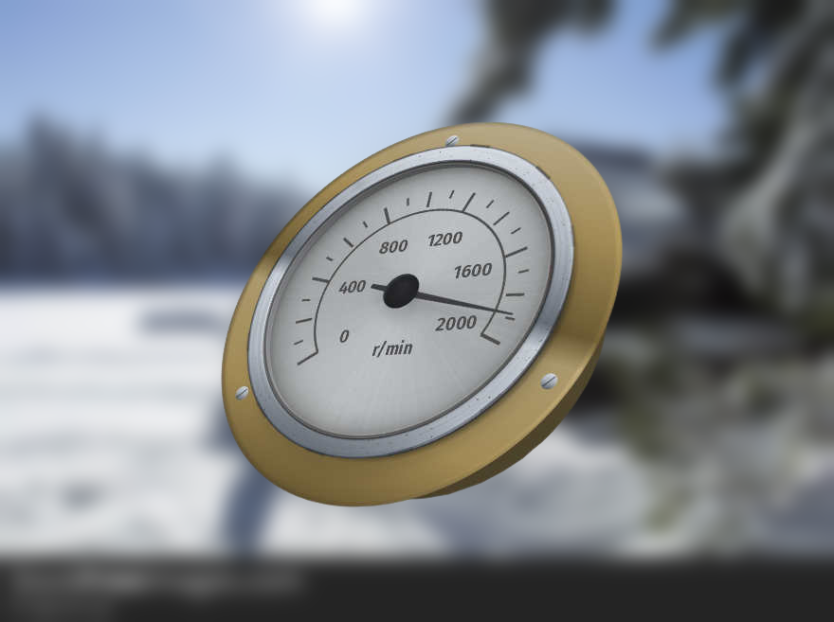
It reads 1900,rpm
